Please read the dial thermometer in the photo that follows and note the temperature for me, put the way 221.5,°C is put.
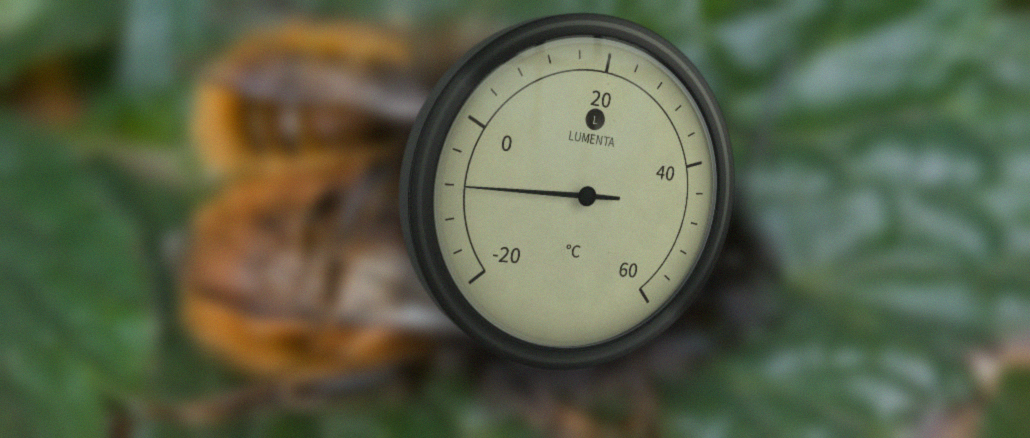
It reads -8,°C
